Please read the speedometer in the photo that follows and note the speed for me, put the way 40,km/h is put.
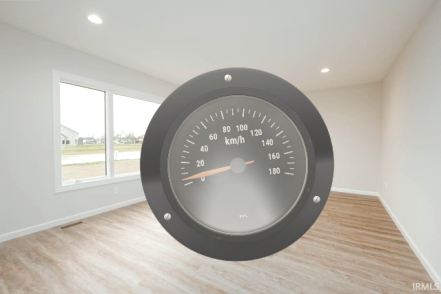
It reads 5,km/h
